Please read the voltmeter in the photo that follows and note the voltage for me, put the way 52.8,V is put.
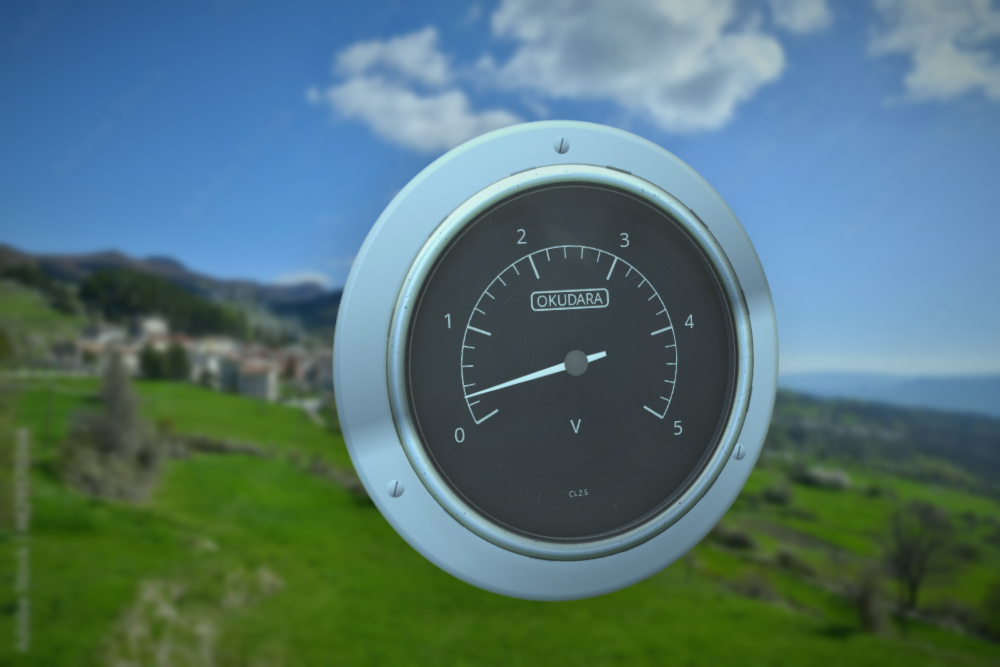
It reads 0.3,V
